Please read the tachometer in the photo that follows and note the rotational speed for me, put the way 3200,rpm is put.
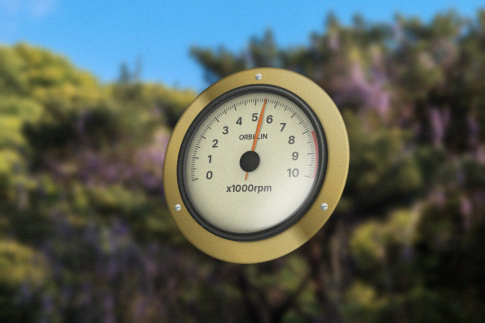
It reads 5500,rpm
